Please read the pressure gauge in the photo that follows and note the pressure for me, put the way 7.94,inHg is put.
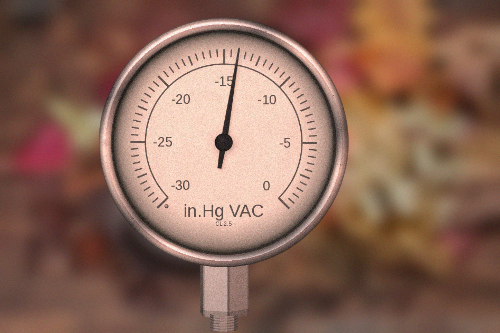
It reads -14,inHg
